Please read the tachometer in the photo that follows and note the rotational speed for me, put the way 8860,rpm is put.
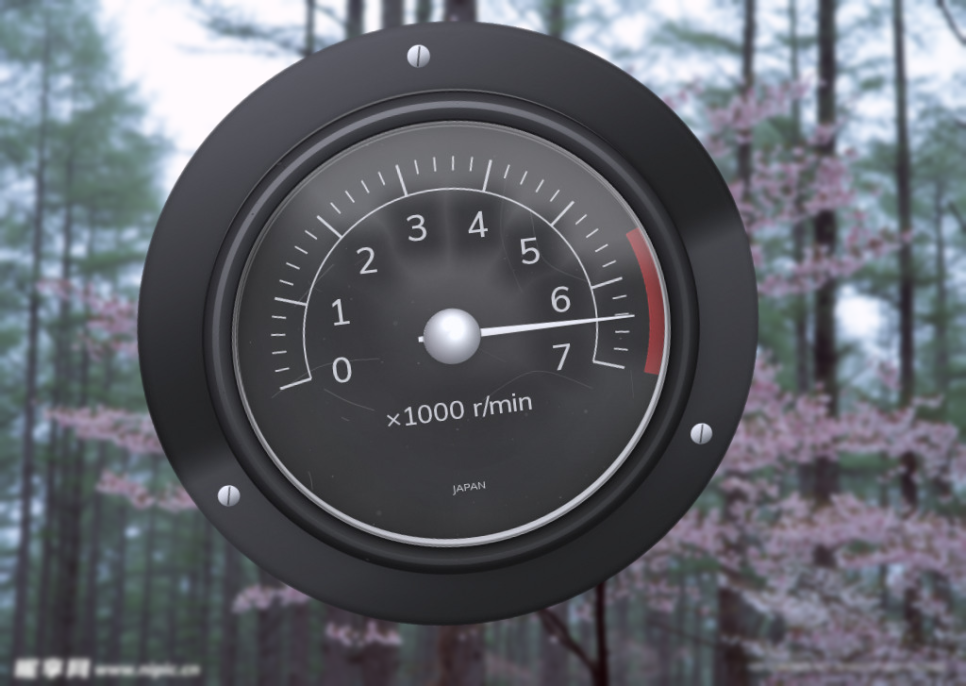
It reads 6400,rpm
